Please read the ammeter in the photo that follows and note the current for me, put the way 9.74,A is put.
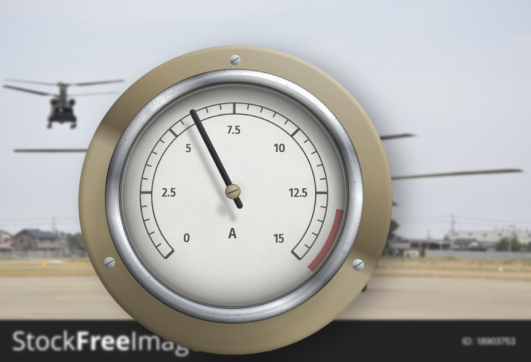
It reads 6,A
